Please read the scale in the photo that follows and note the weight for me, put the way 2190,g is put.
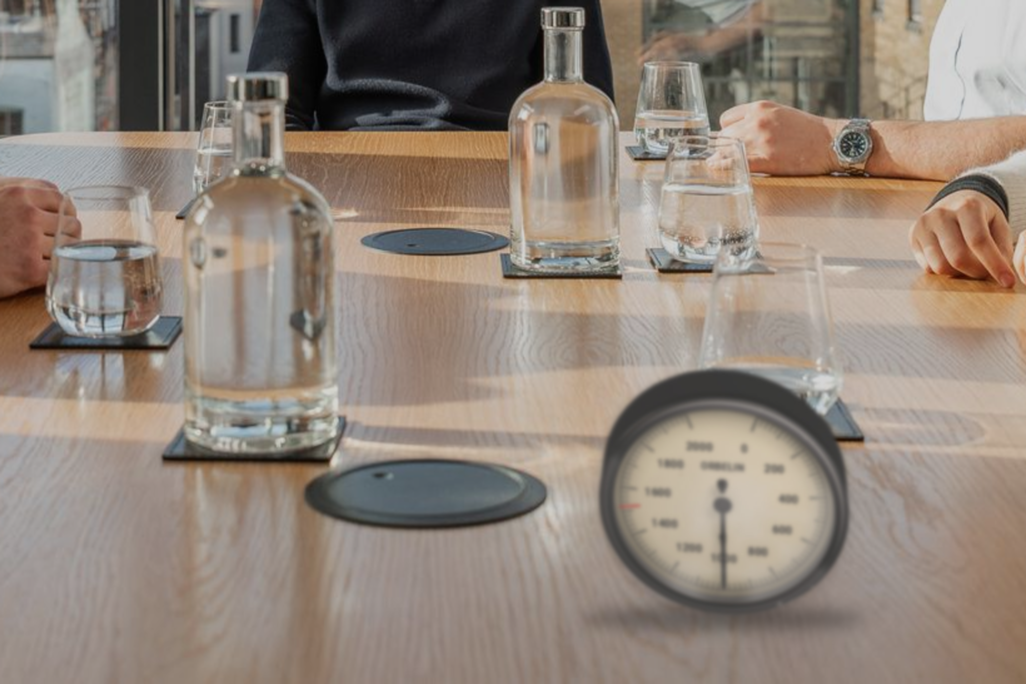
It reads 1000,g
